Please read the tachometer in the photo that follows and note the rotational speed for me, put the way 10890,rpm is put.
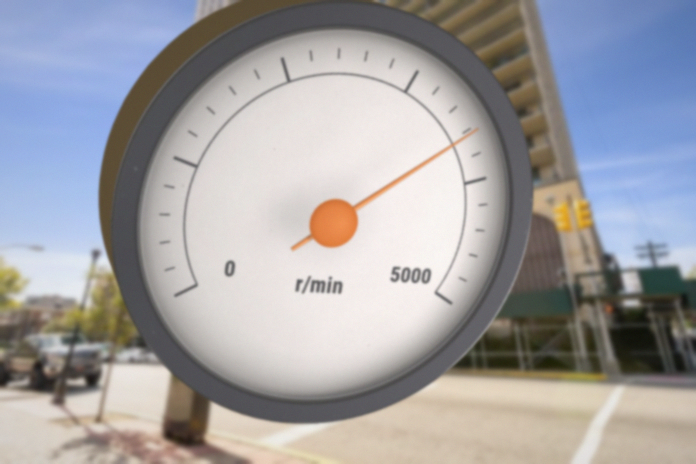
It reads 3600,rpm
